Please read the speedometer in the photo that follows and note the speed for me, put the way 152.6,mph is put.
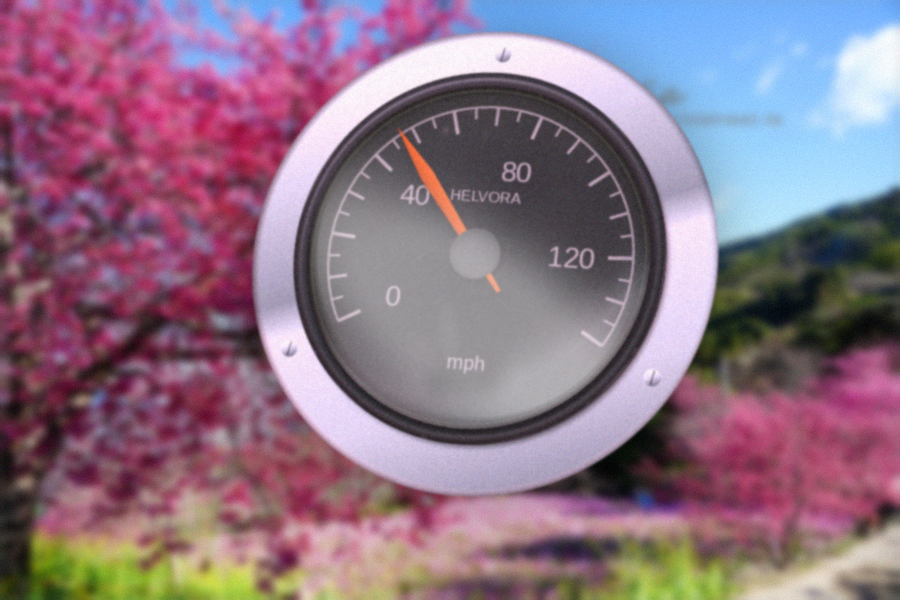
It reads 47.5,mph
